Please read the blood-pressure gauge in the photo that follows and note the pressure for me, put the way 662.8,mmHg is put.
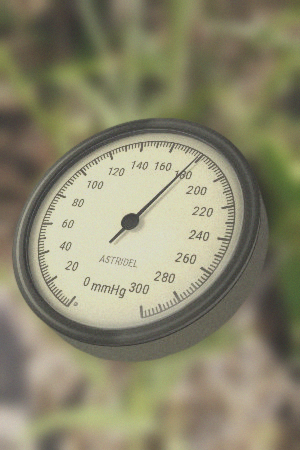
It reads 180,mmHg
